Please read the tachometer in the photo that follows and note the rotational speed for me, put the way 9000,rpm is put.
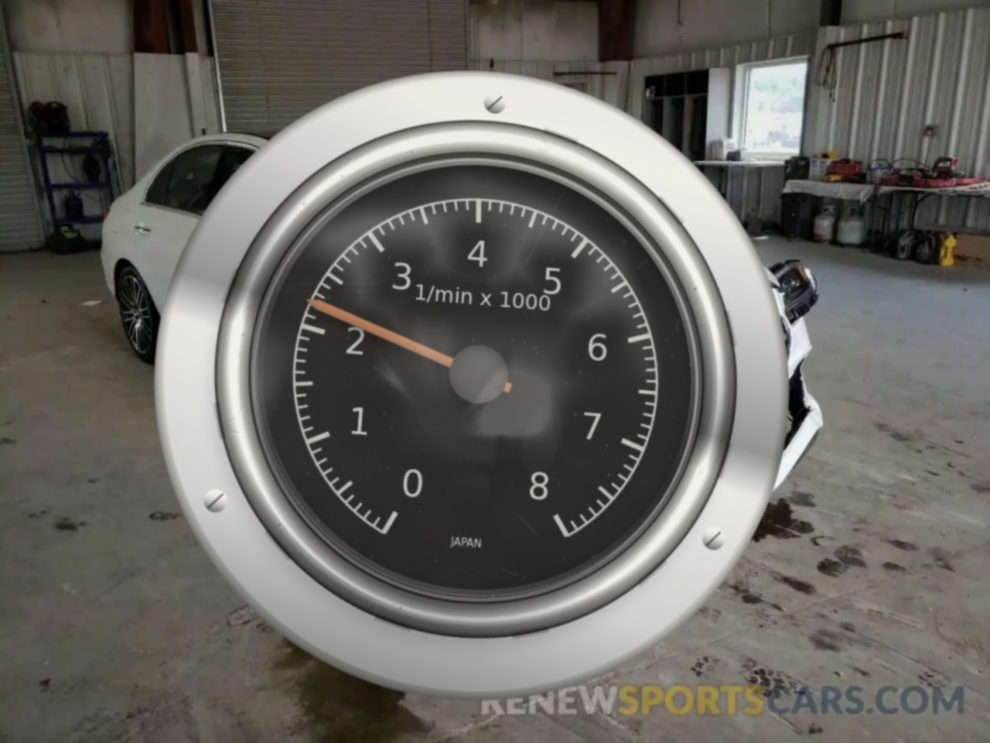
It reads 2200,rpm
